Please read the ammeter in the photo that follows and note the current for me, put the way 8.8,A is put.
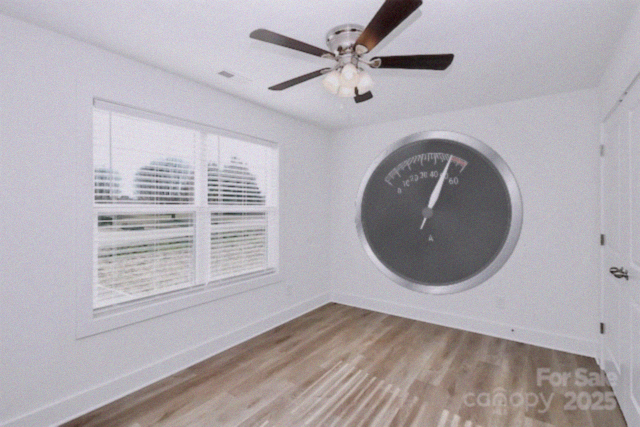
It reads 50,A
